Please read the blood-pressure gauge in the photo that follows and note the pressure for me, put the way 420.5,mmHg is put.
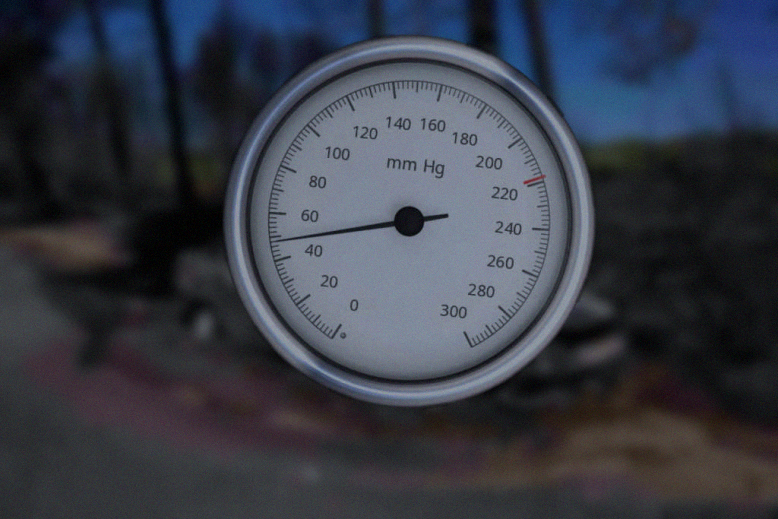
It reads 48,mmHg
